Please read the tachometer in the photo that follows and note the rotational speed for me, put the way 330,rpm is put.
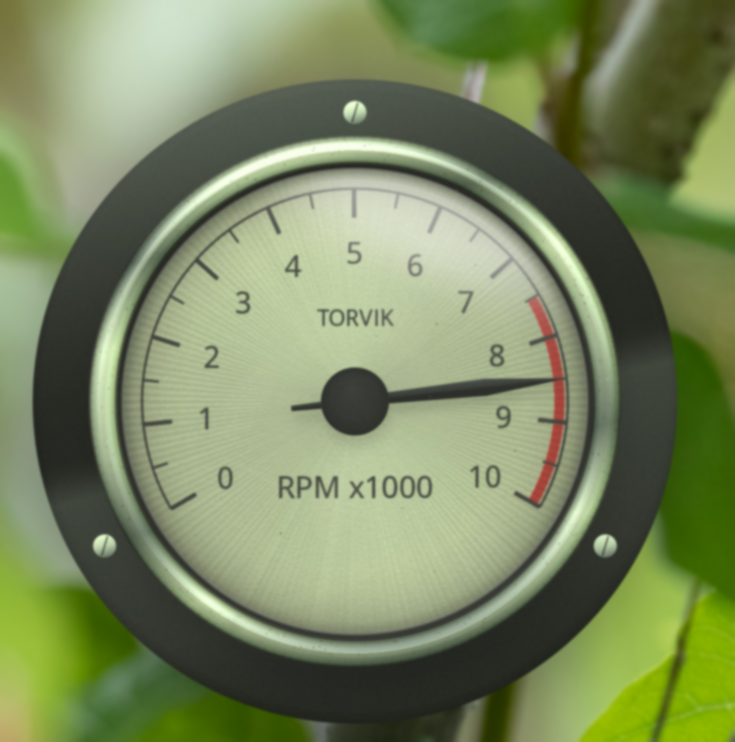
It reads 8500,rpm
